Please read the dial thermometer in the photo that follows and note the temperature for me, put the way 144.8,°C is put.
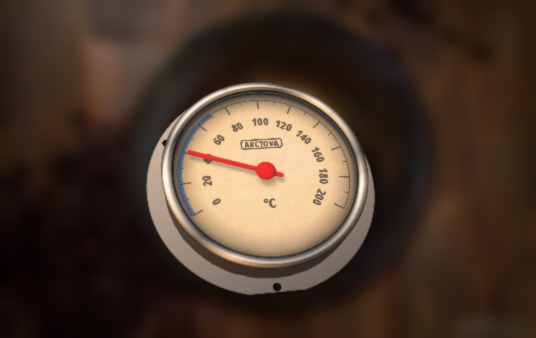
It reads 40,°C
